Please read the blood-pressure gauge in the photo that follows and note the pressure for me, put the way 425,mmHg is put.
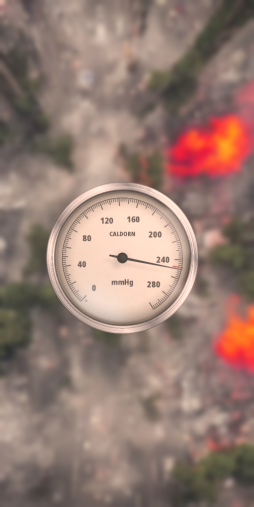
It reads 250,mmHg
